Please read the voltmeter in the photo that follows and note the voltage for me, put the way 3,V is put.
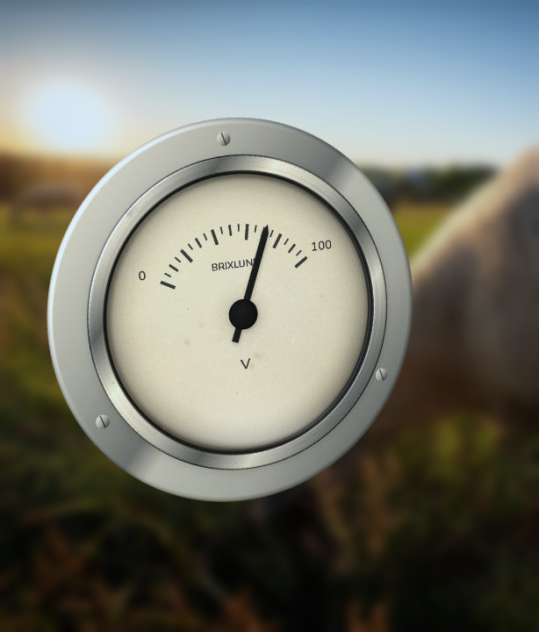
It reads 70,V
